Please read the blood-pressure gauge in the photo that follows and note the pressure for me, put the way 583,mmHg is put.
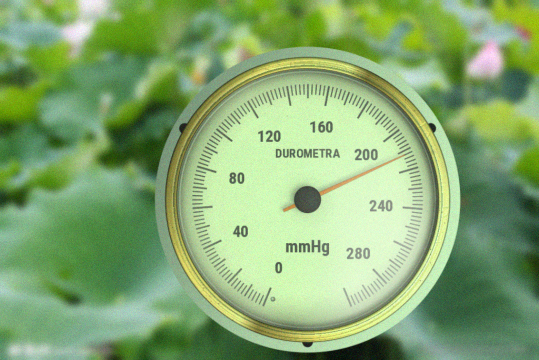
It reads 212,mmHg
